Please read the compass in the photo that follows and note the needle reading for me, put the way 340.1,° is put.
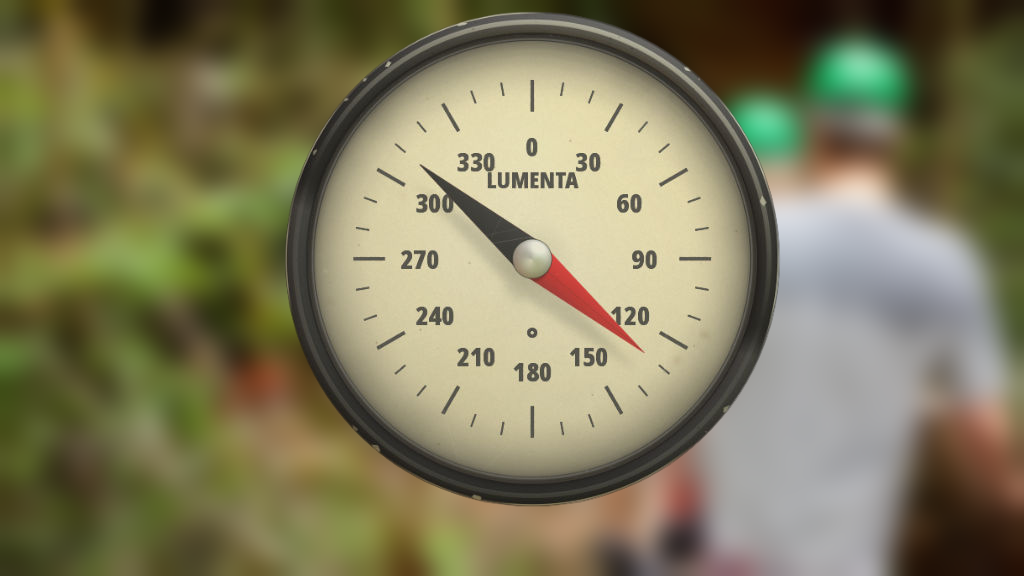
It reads 130,°
